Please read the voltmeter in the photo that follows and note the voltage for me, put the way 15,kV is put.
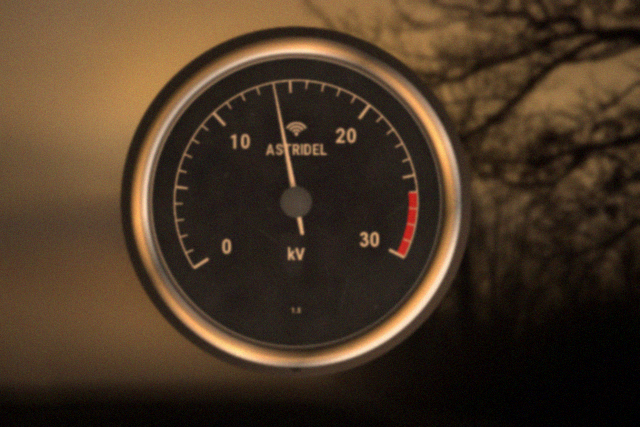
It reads 14,kV
